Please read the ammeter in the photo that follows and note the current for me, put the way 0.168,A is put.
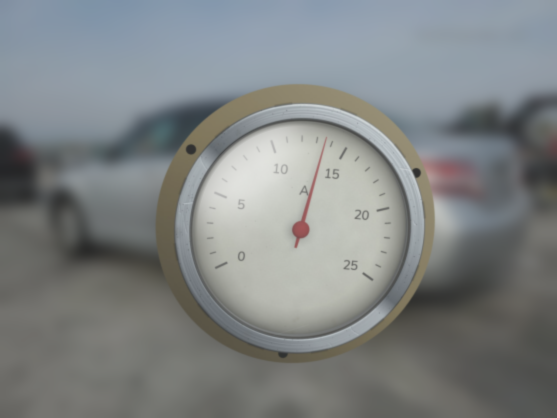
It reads 13.5,A
